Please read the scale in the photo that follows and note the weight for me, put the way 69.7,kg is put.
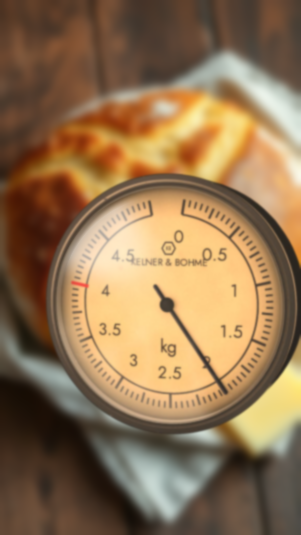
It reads 2,kg
